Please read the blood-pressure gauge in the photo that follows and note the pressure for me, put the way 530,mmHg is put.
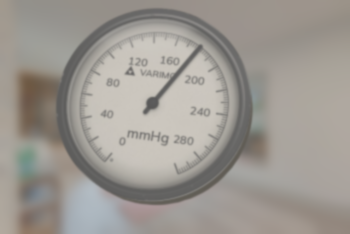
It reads 180,mmHg
